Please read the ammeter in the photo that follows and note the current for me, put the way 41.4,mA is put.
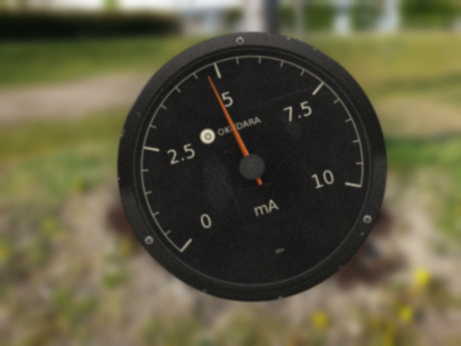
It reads 4.75,mA
